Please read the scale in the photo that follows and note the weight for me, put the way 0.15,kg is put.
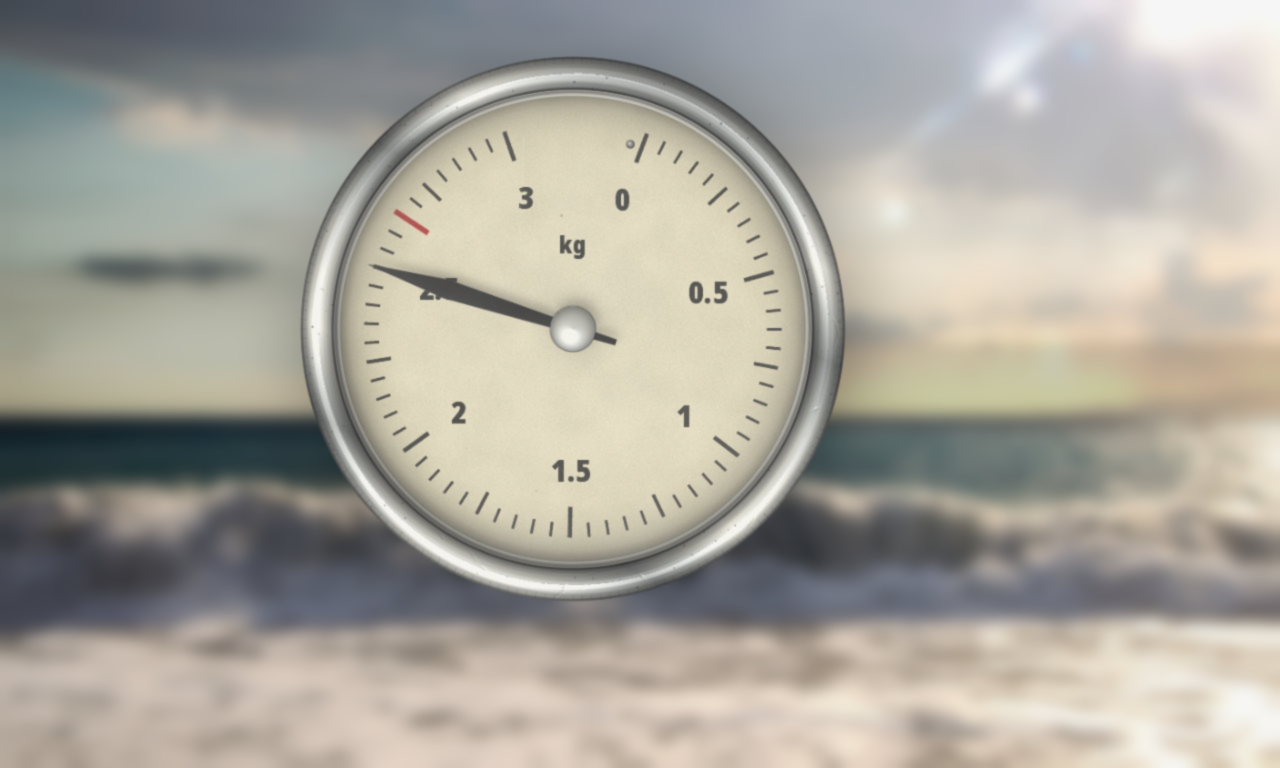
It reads 2.5,kg
